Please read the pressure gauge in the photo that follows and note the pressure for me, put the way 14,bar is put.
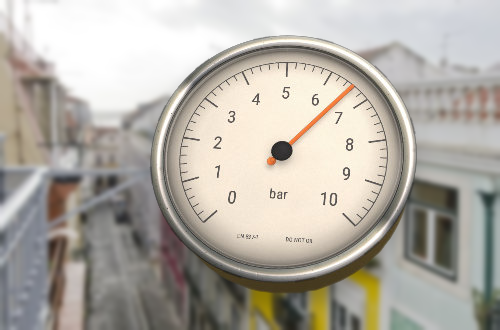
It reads 6.6,bar
